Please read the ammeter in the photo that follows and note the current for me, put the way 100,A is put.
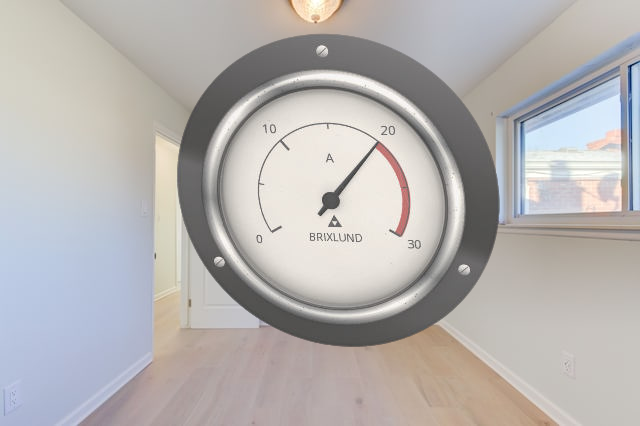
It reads 20,A
